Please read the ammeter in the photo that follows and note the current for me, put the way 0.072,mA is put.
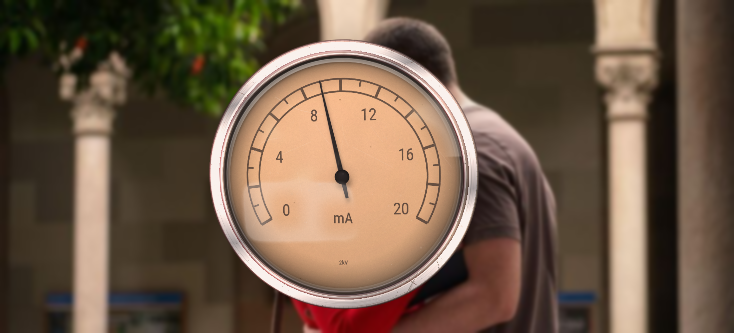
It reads 9,mA
